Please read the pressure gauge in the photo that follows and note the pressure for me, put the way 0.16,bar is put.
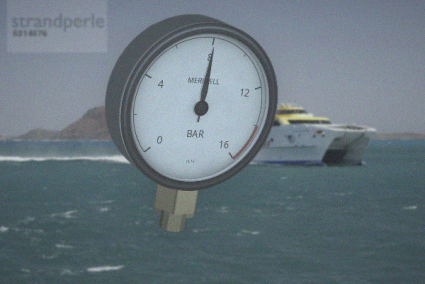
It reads 8,bar
